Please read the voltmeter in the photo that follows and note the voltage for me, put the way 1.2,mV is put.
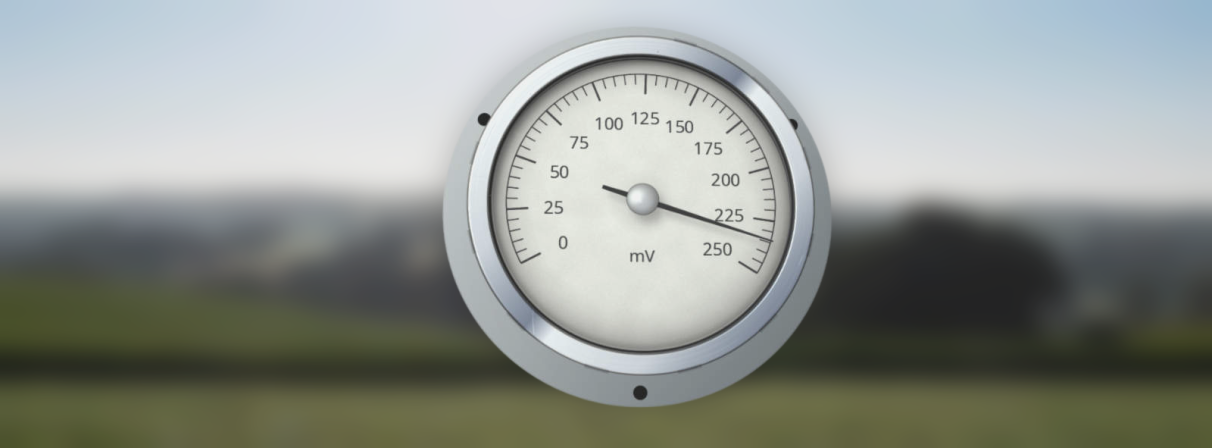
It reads 235,mV
